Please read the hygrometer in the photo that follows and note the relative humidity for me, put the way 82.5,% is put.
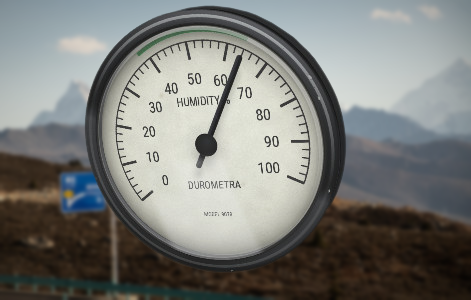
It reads 64,%
